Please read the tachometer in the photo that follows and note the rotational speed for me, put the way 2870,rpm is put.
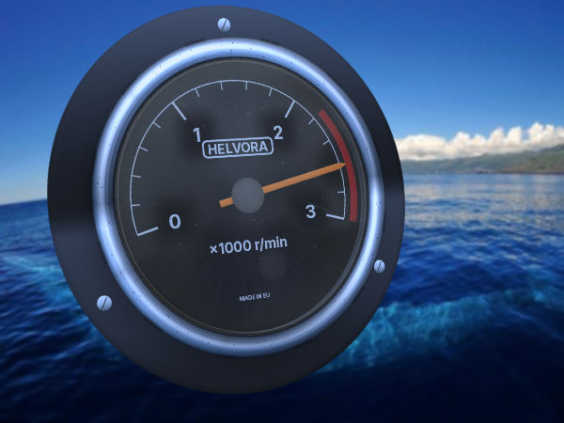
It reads 2600,rpm
